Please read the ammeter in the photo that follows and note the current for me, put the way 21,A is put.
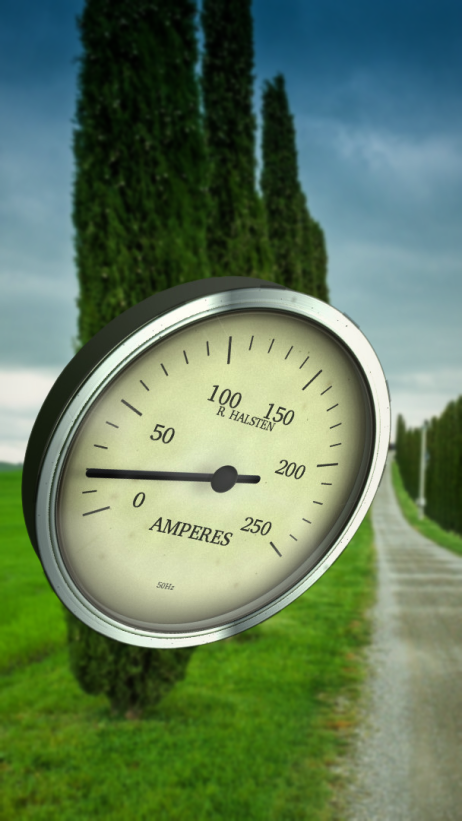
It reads 20,A
